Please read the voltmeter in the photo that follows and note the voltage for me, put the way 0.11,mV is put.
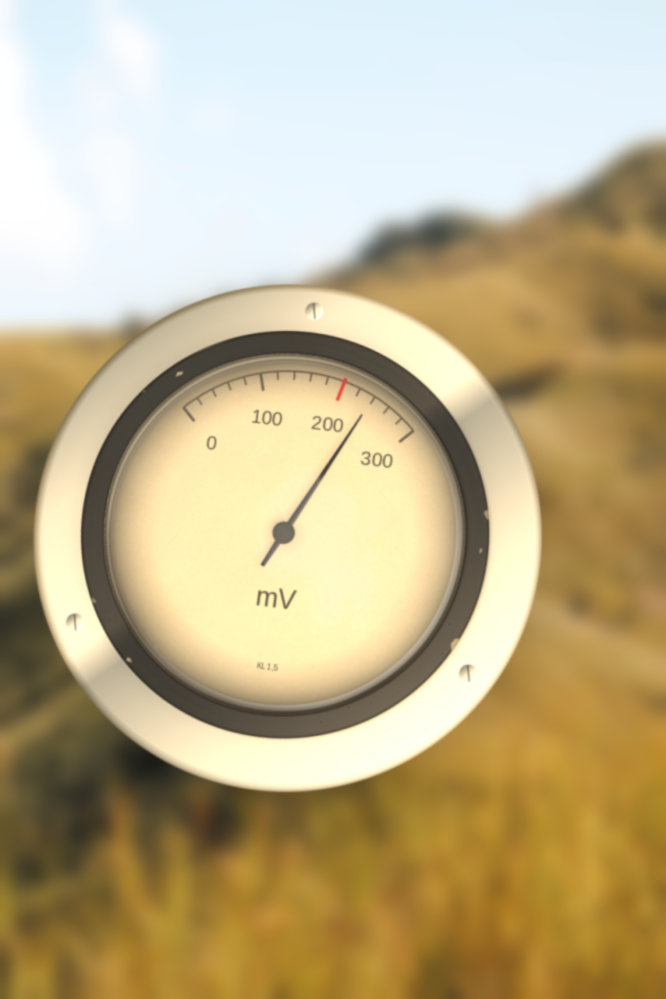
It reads 240,mV
